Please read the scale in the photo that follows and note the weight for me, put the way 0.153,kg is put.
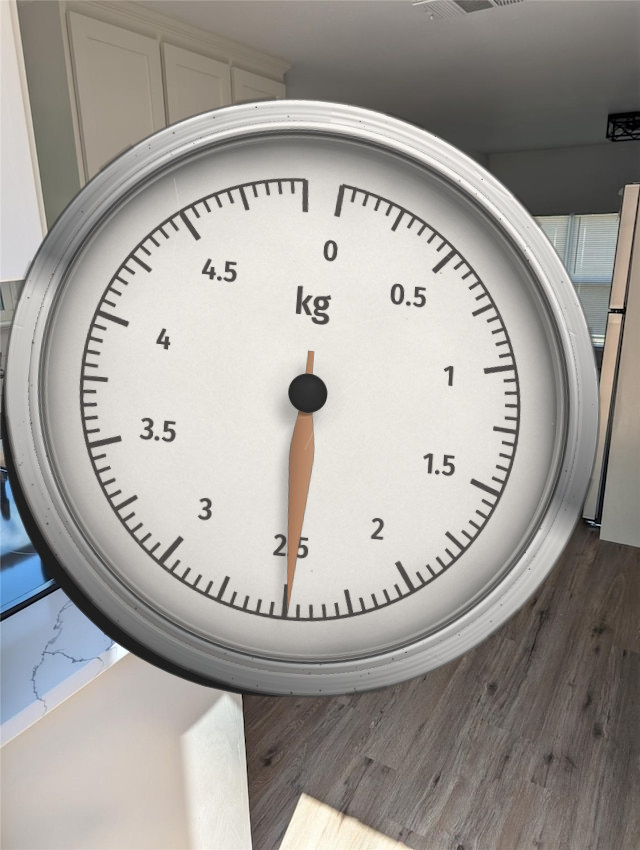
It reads 2.5,kg
